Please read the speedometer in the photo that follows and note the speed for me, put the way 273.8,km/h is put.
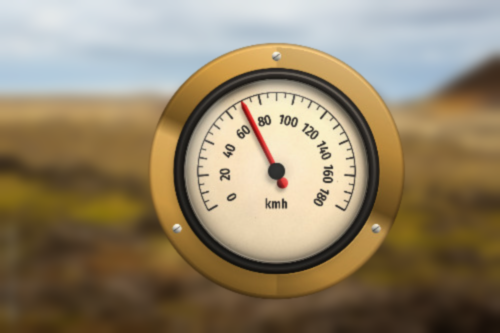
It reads 70,km/h
